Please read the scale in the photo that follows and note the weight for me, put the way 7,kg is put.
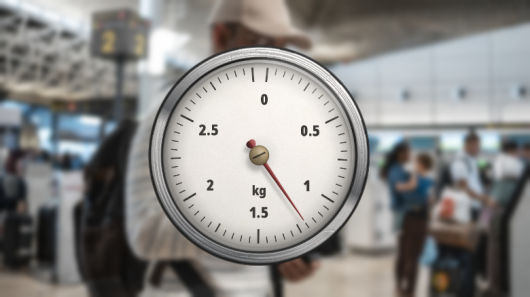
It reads 1.2,kg
